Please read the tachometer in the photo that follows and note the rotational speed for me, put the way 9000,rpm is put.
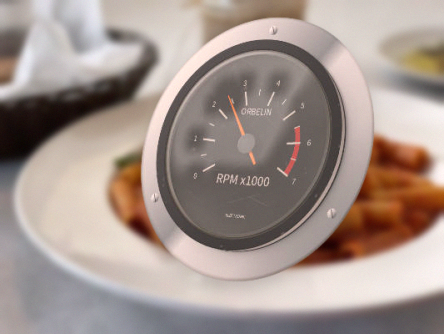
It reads 2500,rpm
